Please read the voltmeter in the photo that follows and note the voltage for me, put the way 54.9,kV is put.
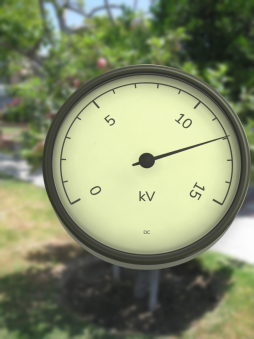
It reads 12,kV
